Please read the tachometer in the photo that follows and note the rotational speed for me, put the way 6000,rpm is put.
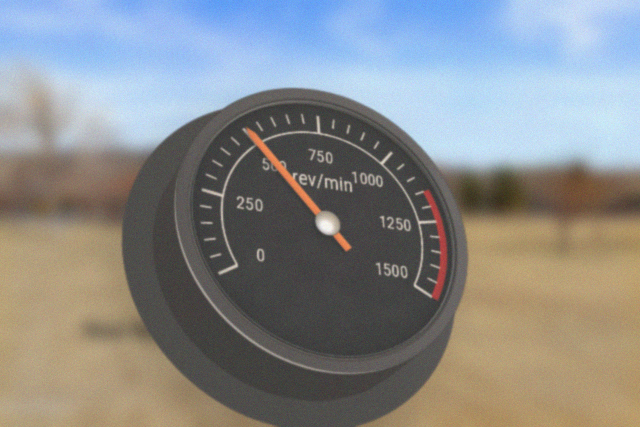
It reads 500,rpm
